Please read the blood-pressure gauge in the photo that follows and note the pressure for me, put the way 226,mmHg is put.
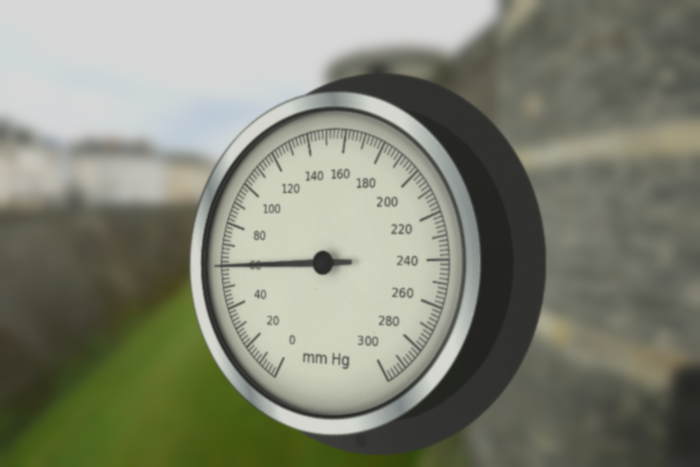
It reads 60,mmHg
